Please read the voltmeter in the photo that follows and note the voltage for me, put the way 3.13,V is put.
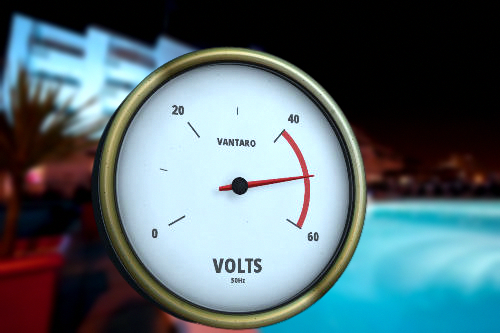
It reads 50,V
